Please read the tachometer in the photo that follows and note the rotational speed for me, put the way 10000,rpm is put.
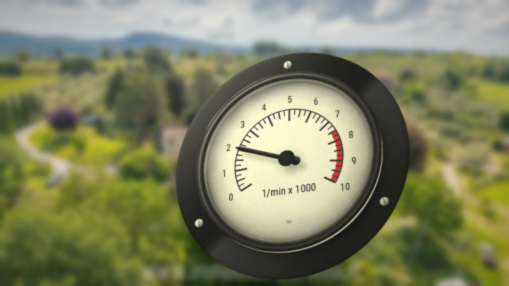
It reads 2000,rpm
